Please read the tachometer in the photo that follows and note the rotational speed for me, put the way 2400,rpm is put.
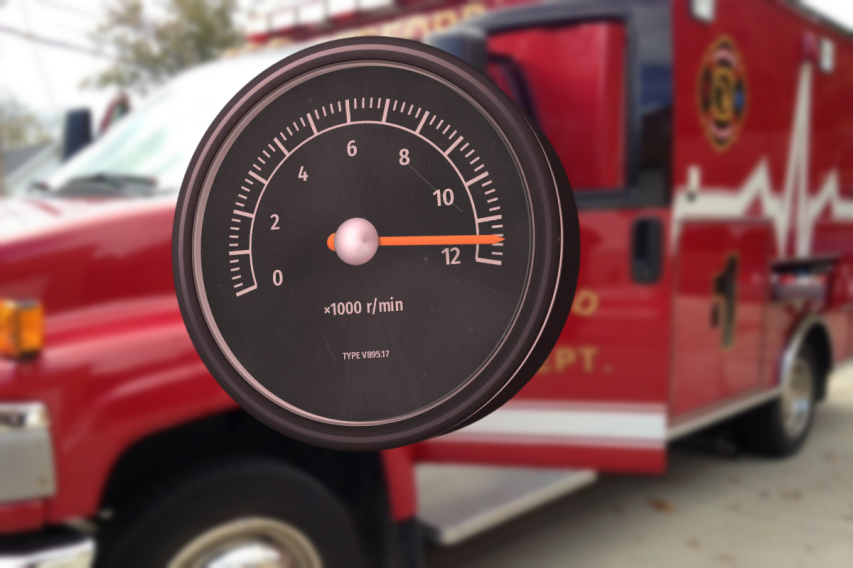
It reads 11500,rpm
